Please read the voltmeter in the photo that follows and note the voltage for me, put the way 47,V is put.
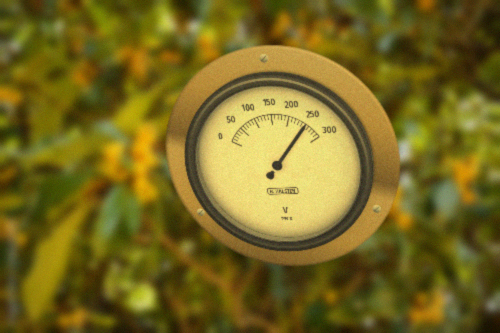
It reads 250,V
